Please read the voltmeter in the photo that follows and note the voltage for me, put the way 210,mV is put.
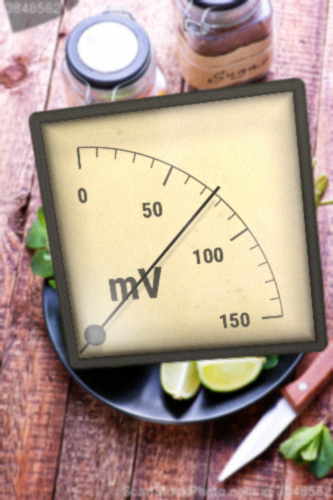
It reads 75,mV
